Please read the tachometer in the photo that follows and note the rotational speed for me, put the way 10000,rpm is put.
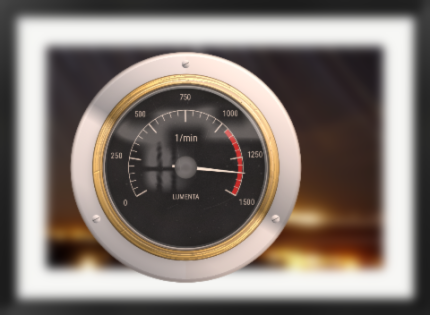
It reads 1350,rpm
